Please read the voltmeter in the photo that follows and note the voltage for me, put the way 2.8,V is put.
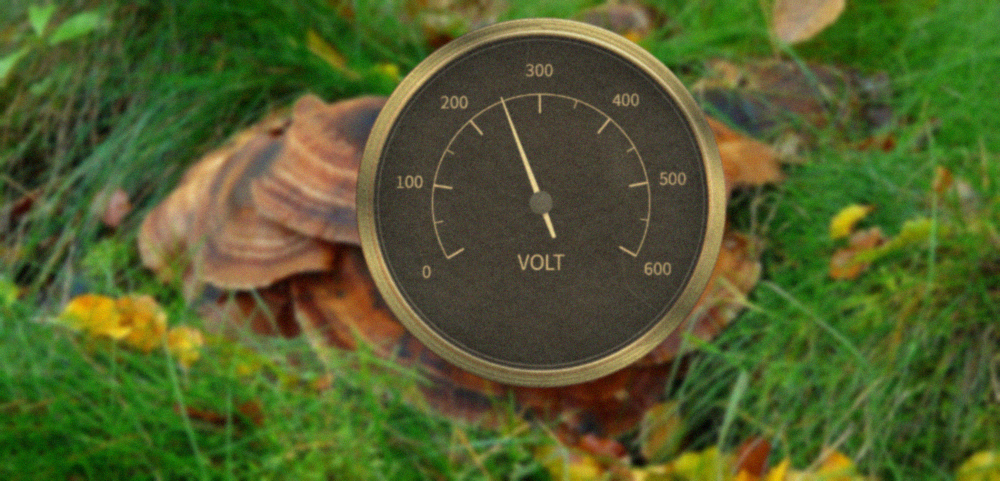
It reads 250,V
